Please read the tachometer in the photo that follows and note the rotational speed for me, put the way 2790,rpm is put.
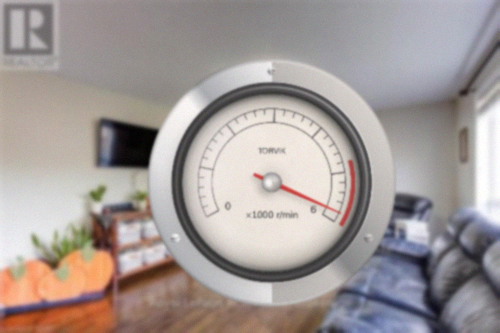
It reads 5800,rpm
